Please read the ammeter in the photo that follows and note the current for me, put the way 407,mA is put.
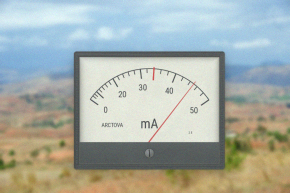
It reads 45,mA
